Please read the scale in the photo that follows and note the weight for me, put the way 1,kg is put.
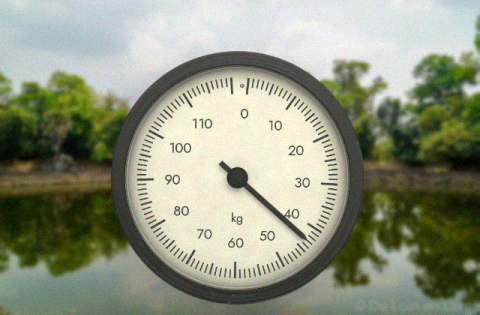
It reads 43,kg
